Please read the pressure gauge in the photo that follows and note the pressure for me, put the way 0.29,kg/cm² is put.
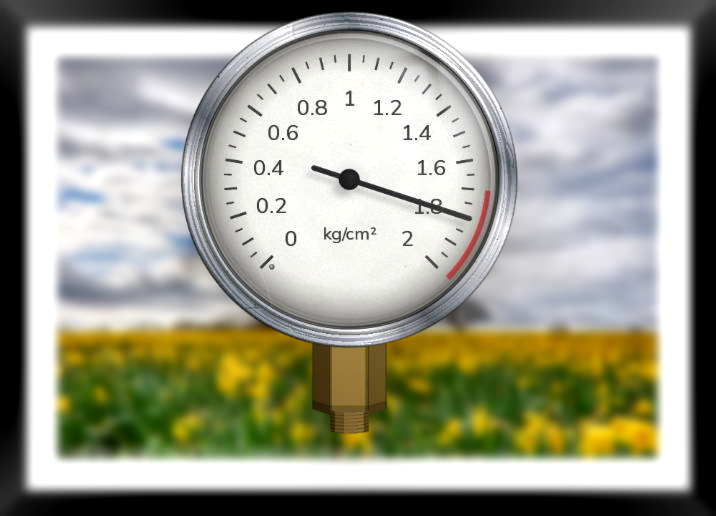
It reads 1.8,kg/cm²
